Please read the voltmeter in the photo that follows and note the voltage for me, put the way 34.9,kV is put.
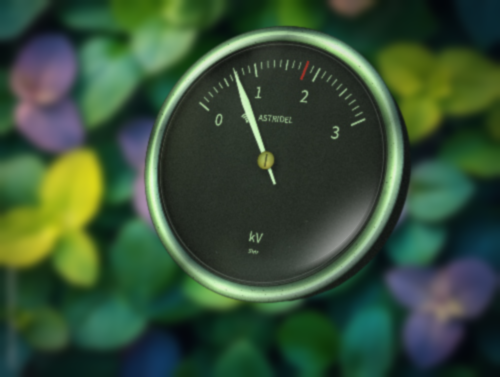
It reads 0.7,kV
